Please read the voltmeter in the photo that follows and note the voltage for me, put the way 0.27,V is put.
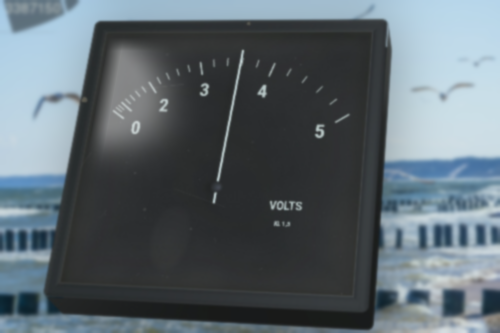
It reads 3.6,V
